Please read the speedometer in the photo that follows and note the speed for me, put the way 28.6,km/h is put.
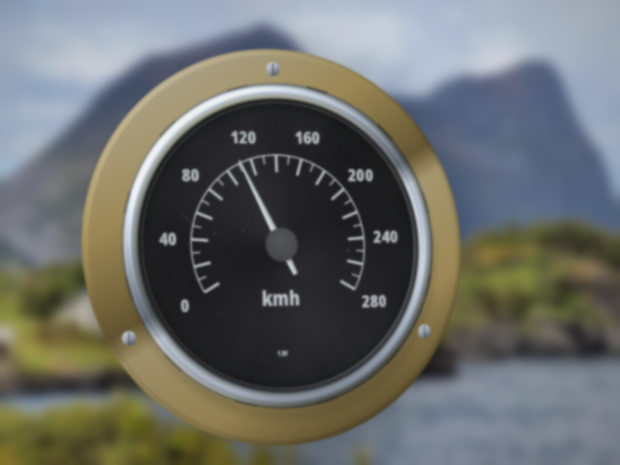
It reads 110,km/h
